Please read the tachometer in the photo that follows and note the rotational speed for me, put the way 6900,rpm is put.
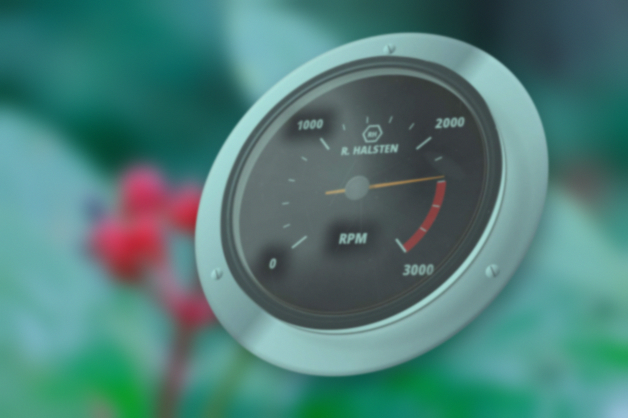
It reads 2400,rpm
